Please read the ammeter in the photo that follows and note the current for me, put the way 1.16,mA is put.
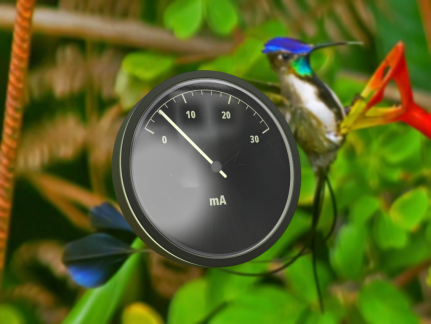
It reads 4,mA
